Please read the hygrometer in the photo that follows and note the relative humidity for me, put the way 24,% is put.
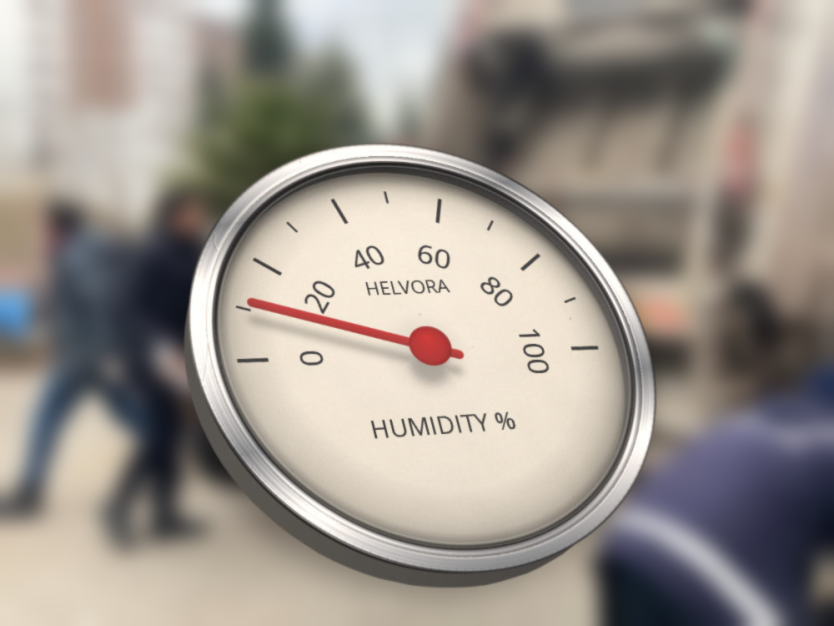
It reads 10,%
